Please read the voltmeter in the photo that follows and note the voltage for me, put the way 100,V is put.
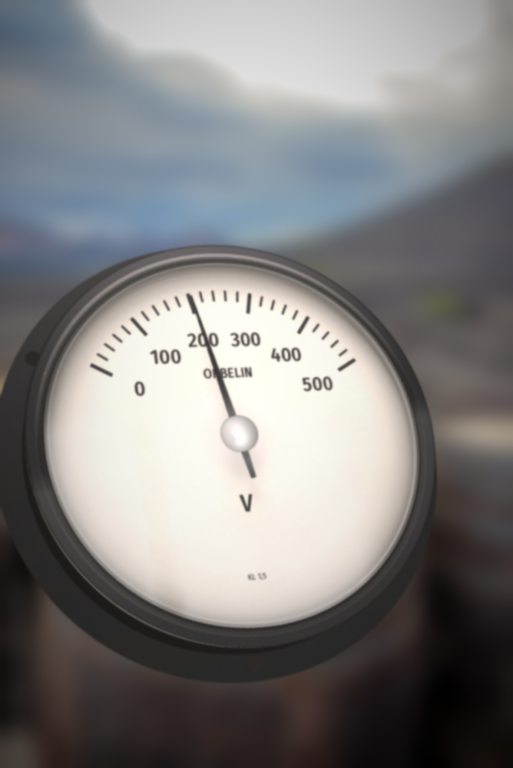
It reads 200,V
